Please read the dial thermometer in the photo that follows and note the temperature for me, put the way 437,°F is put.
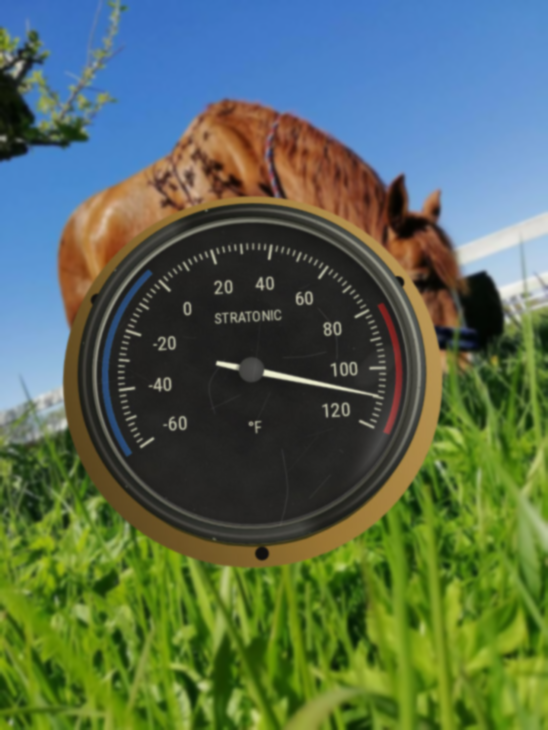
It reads 110,°F
